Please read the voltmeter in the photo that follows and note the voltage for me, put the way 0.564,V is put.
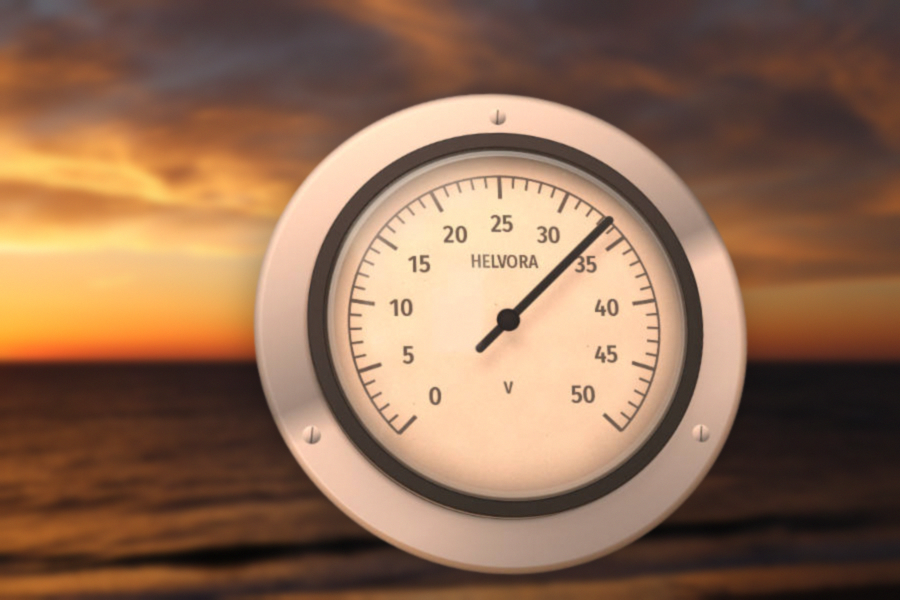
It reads 33.5,V
